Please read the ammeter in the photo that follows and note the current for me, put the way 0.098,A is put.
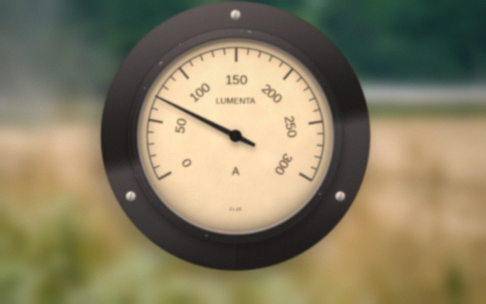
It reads 70,A
